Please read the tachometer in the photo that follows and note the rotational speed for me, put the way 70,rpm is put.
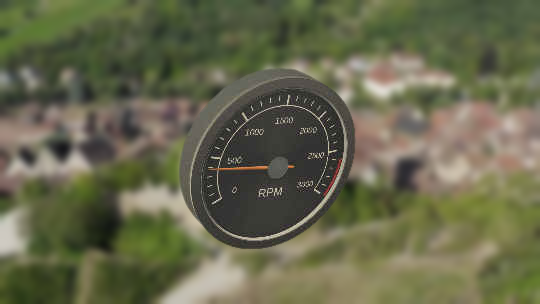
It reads 400,rpm
